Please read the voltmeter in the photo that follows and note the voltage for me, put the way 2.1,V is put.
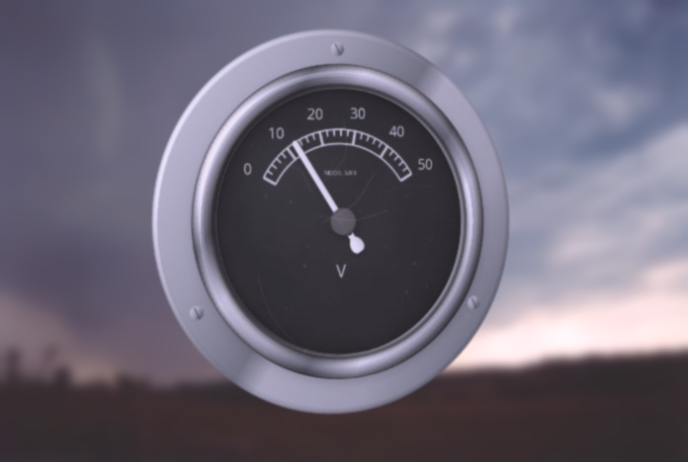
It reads 12,V
